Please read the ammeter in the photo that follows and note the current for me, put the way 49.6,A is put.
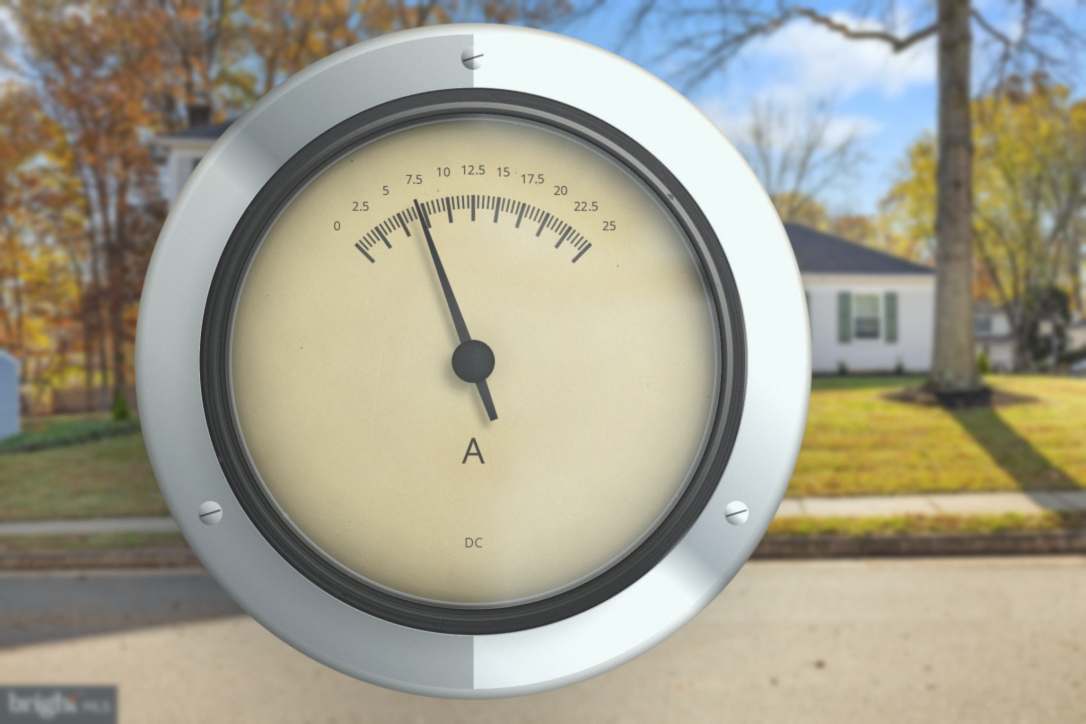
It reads 7,A
